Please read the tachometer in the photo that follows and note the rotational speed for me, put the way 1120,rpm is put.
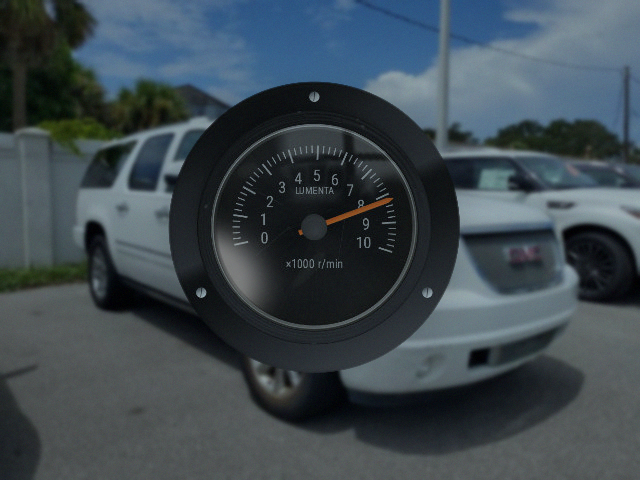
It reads 8200,rpm
